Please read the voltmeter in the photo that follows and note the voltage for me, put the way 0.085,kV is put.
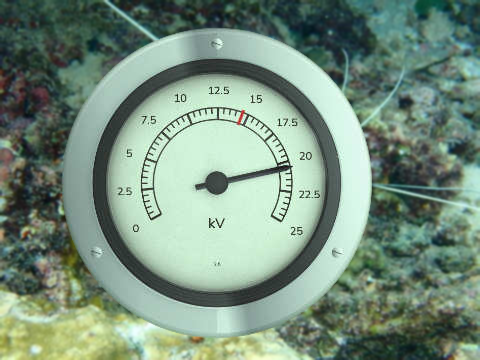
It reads 20.5,kV
